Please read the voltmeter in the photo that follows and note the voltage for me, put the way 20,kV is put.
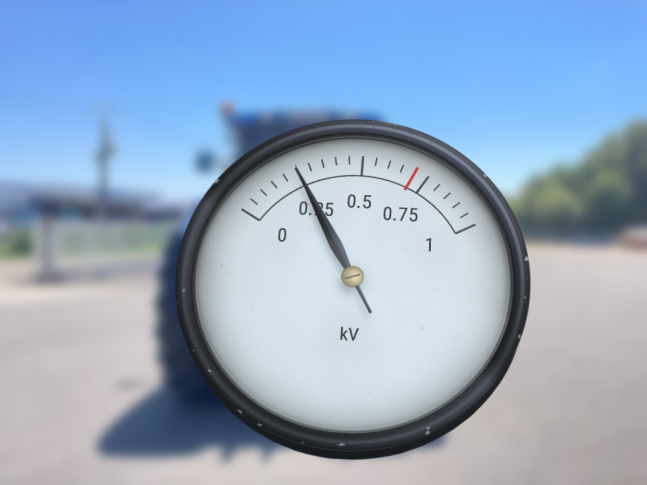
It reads 0.25,kV
